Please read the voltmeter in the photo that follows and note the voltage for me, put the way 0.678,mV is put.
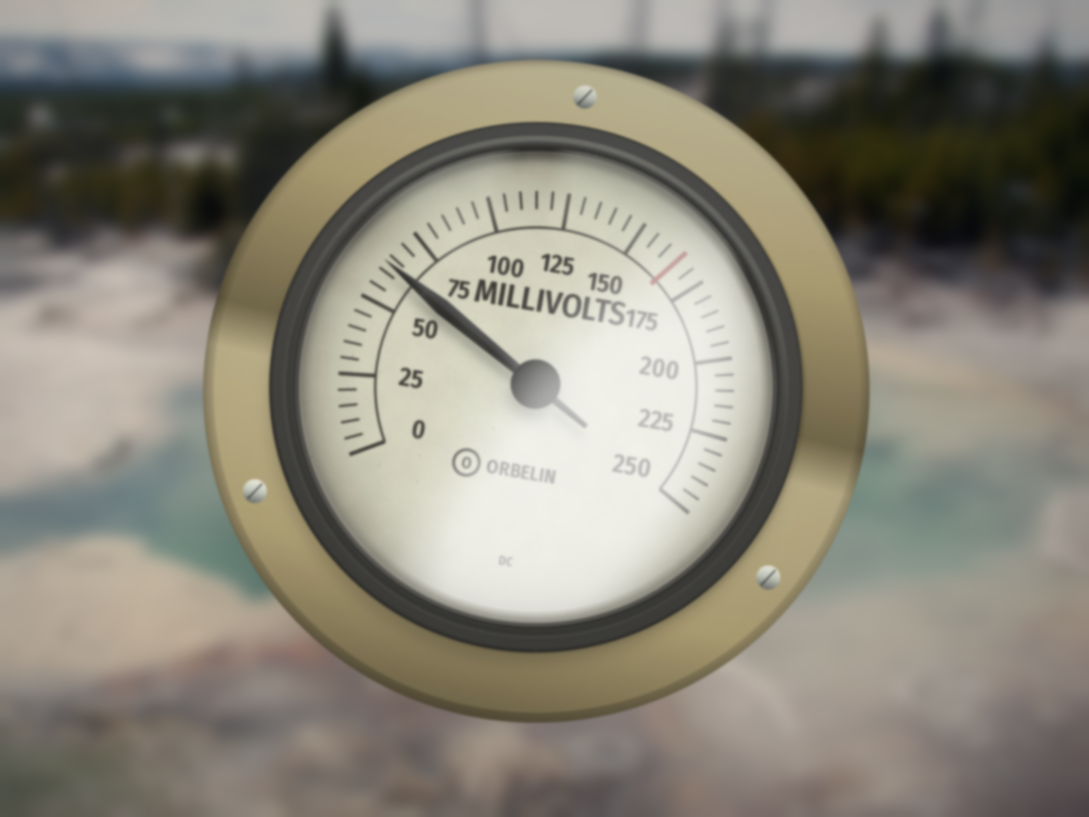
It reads 62.5,mV
